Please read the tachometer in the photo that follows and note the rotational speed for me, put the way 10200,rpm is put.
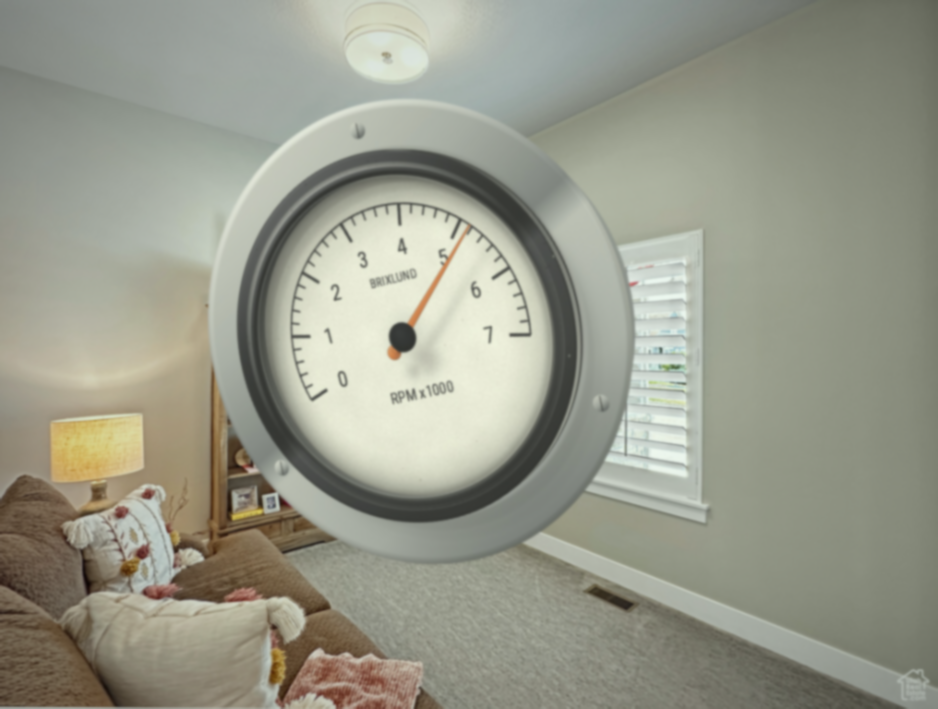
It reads 5200,rpm
